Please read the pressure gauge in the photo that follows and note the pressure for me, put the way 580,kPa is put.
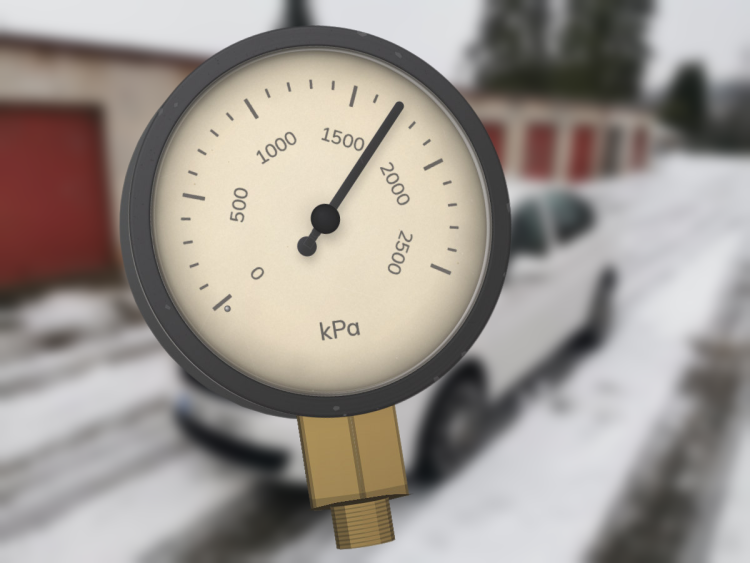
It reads 1700,kPa
